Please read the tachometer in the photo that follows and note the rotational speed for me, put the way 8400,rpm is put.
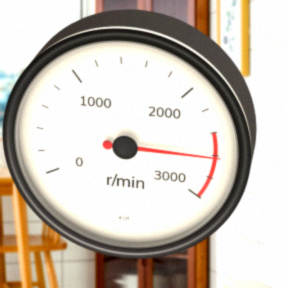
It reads 2600,rpm
